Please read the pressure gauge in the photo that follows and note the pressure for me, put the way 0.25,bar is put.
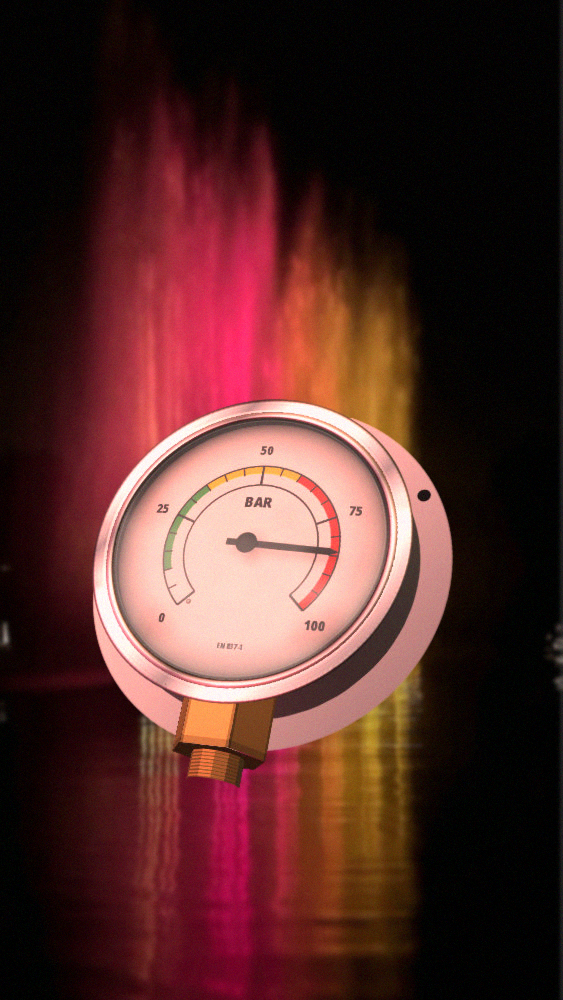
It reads 85,bar
